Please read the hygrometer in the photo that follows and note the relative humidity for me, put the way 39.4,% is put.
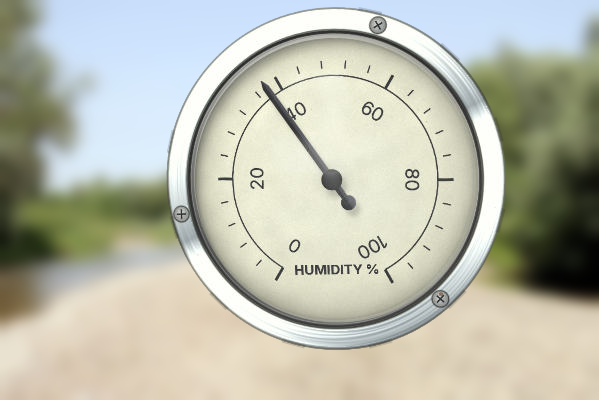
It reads 38,%
